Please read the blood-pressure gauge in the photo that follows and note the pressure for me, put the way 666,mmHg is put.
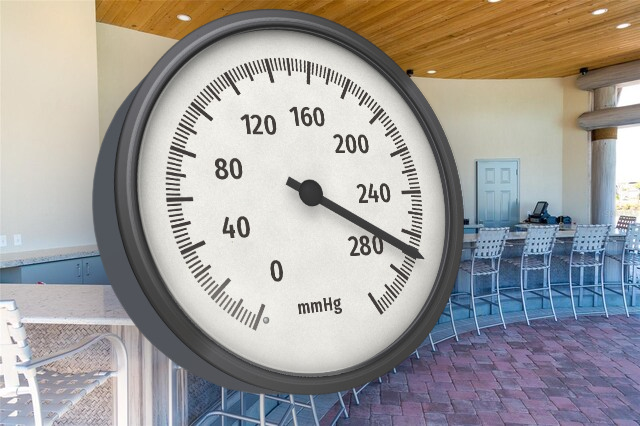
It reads 270,mmHg
